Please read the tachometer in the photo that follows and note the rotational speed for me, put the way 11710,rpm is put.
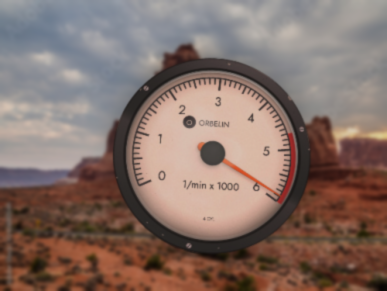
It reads 5900,rpm
